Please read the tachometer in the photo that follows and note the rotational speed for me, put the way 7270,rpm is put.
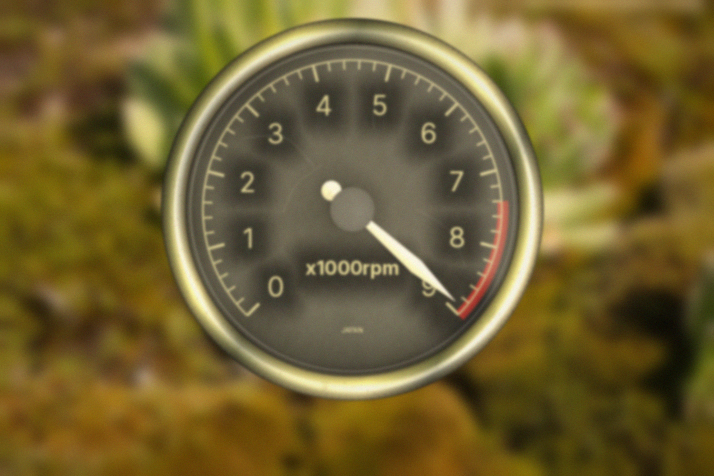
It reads 8900,rpm
